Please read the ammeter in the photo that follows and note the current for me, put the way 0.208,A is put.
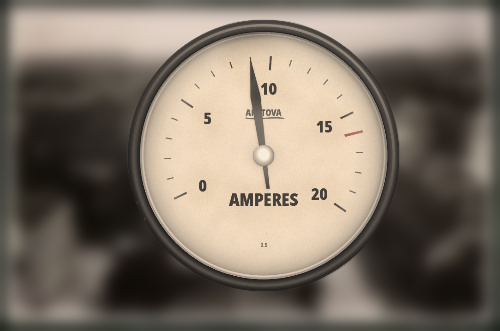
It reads 9,A
